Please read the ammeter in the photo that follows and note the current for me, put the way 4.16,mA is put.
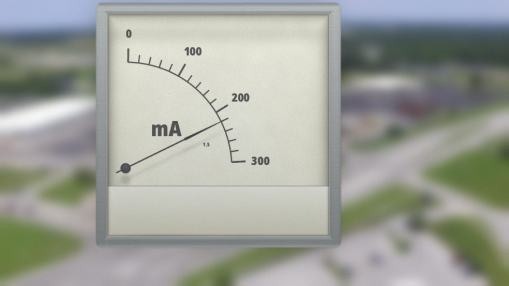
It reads 220,mA
